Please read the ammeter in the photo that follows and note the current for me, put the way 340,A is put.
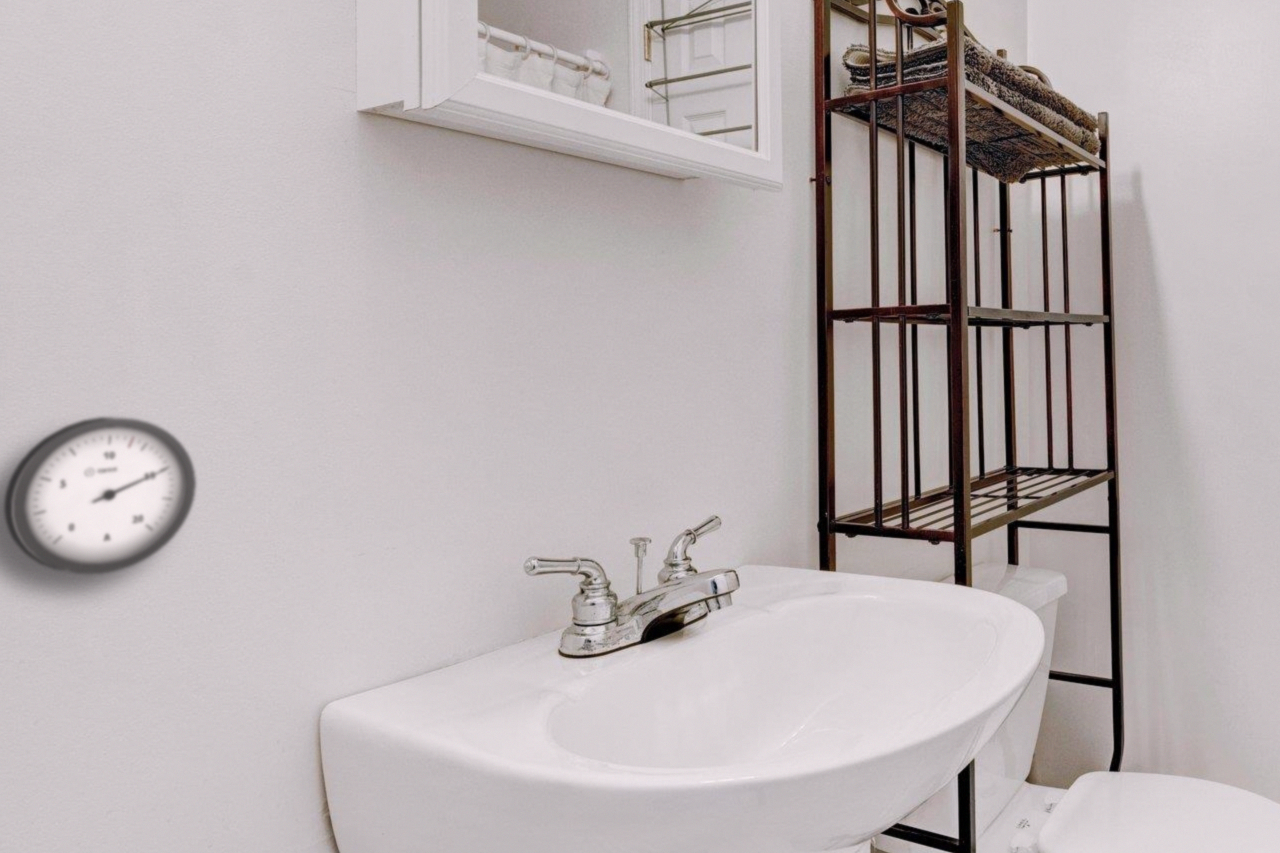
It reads 15,A
